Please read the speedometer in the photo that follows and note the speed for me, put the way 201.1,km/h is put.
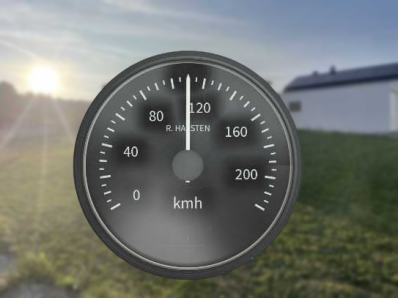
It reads 110,km/h
